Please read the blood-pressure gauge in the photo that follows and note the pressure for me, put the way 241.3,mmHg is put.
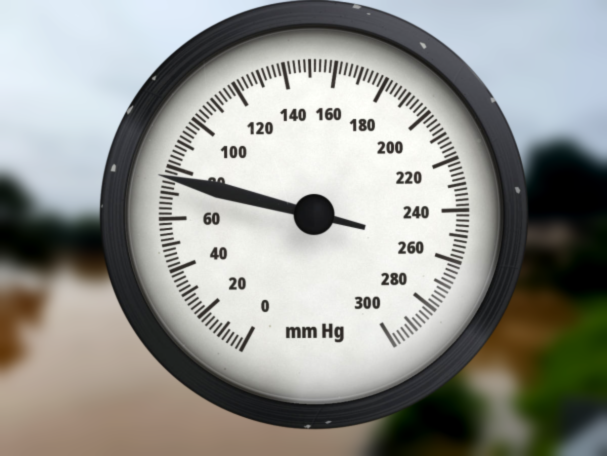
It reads 76,mmHg
